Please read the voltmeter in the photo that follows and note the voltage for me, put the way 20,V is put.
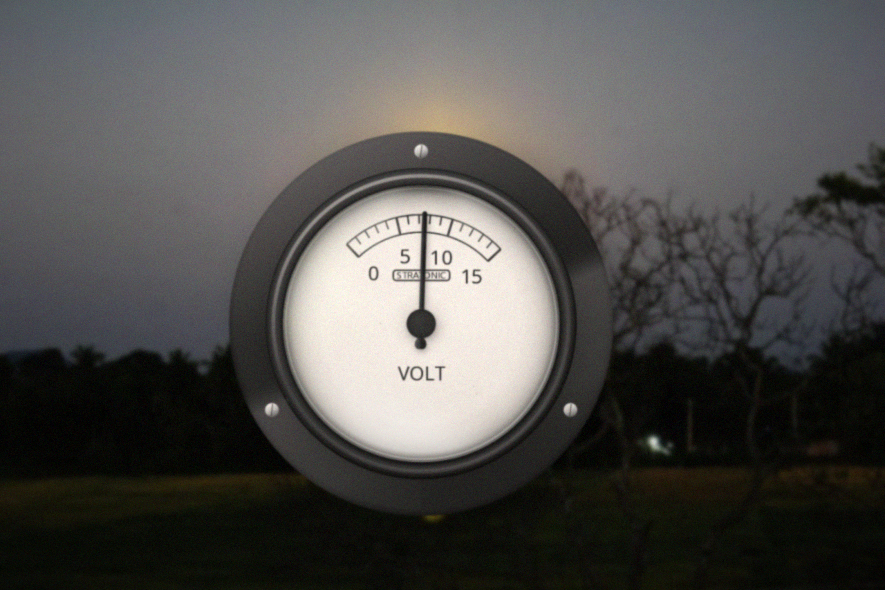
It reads 7.5,V
